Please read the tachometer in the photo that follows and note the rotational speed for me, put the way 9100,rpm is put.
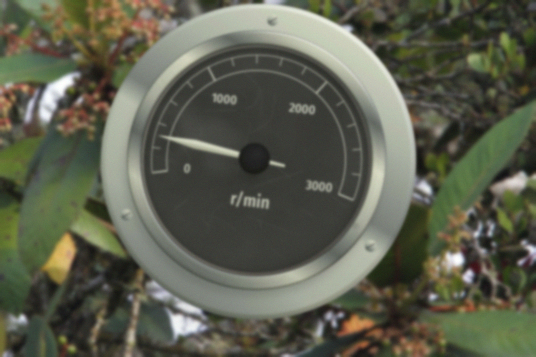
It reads 300,rpm
